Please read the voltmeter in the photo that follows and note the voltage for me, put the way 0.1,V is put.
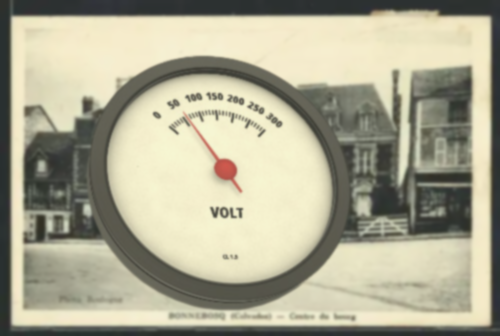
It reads 50,V
